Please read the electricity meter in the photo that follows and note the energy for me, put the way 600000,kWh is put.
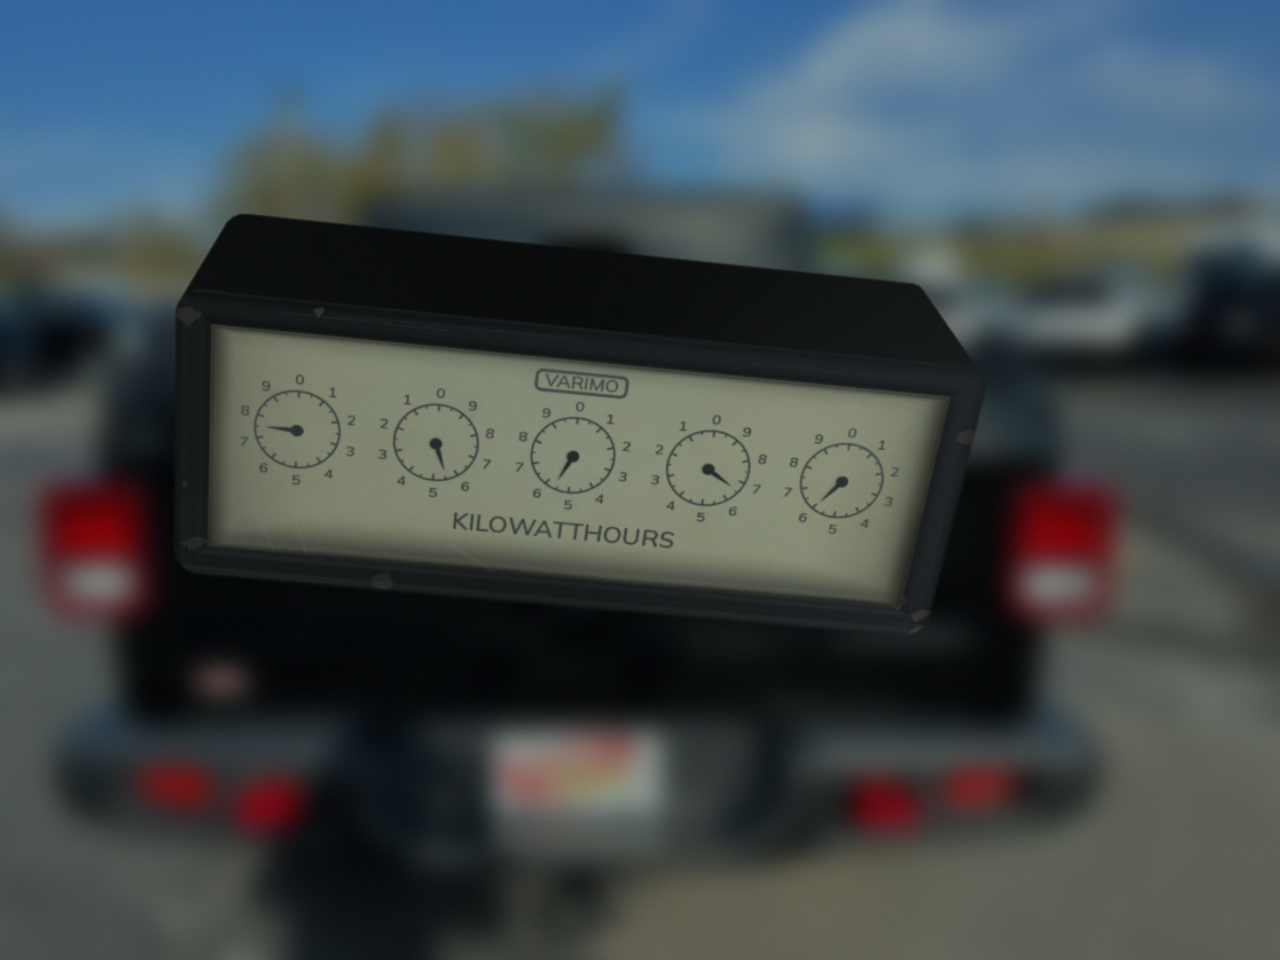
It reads 75566,kWh
